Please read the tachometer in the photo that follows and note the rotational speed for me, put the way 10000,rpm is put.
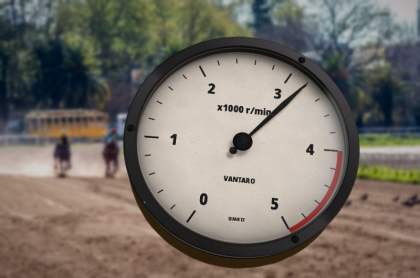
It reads 3200,rpm
